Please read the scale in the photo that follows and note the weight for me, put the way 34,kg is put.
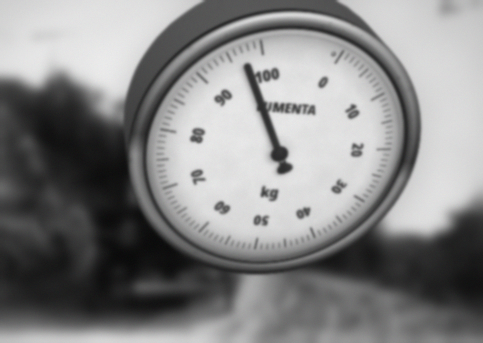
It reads 97,kg
